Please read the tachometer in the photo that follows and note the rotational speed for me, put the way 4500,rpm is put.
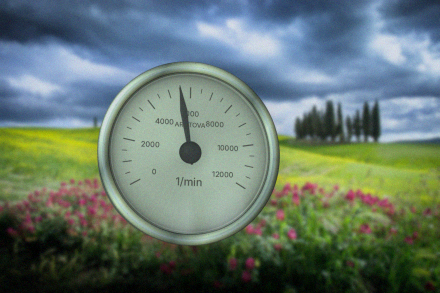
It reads 5500,rpm
